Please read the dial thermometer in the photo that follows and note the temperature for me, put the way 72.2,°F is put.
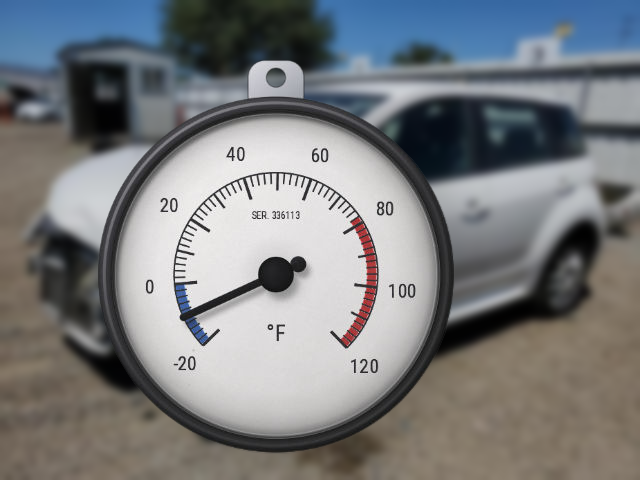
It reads -10,°F
